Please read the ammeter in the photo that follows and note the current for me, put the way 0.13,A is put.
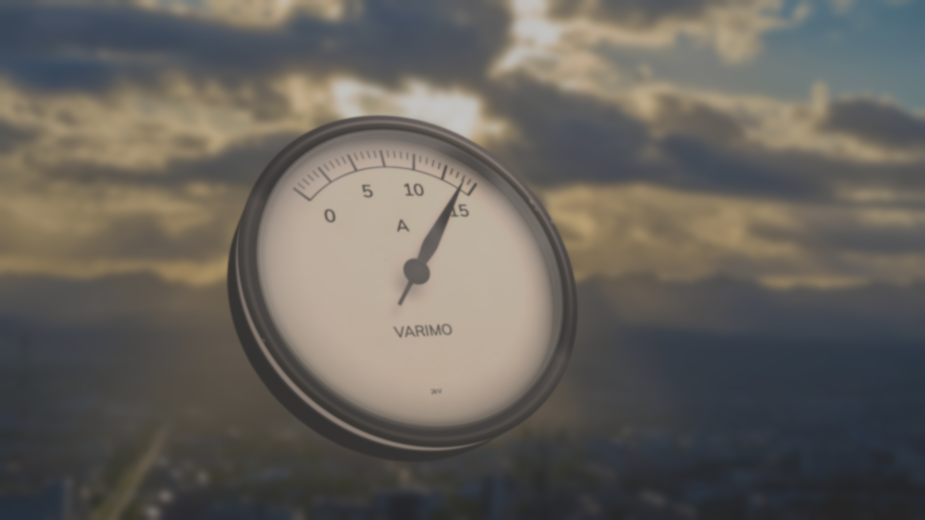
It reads 14,A
